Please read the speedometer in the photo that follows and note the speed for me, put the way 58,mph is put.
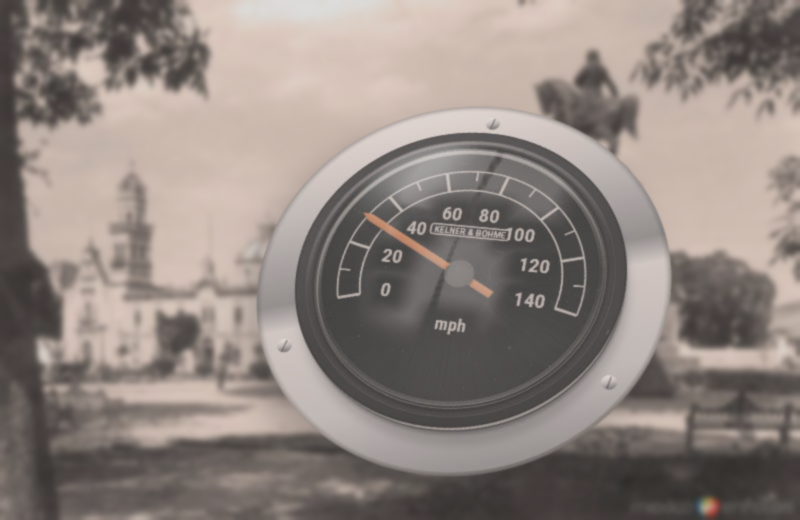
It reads 30,mph
